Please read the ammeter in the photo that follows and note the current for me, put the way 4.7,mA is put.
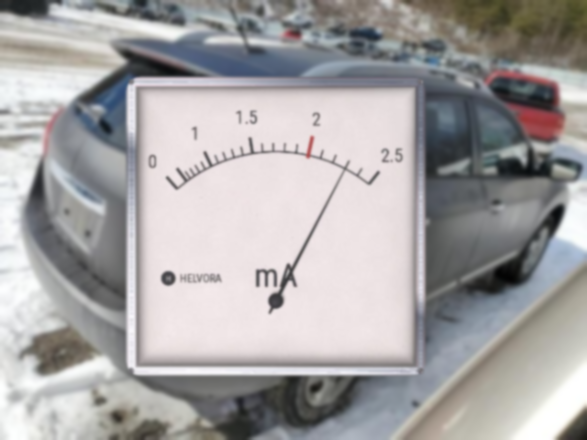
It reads 2.3,mA
